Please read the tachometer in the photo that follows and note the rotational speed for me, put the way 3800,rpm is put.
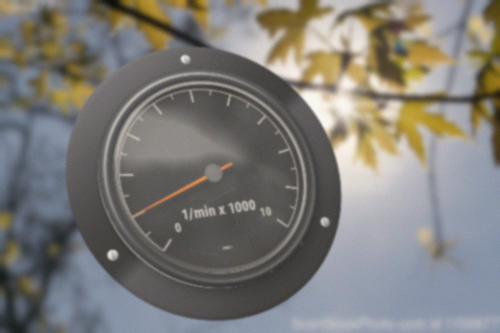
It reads 1000,rpm
